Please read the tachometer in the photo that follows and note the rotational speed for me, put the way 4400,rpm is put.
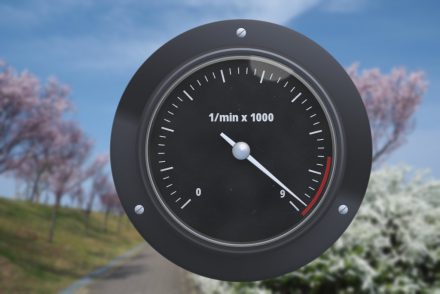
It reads 8800,rpm
